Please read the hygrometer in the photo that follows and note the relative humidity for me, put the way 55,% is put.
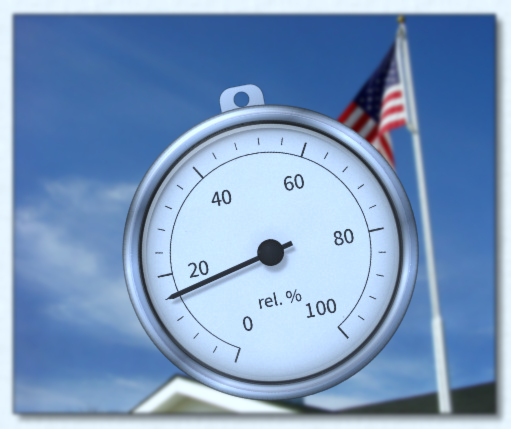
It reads 16,%
